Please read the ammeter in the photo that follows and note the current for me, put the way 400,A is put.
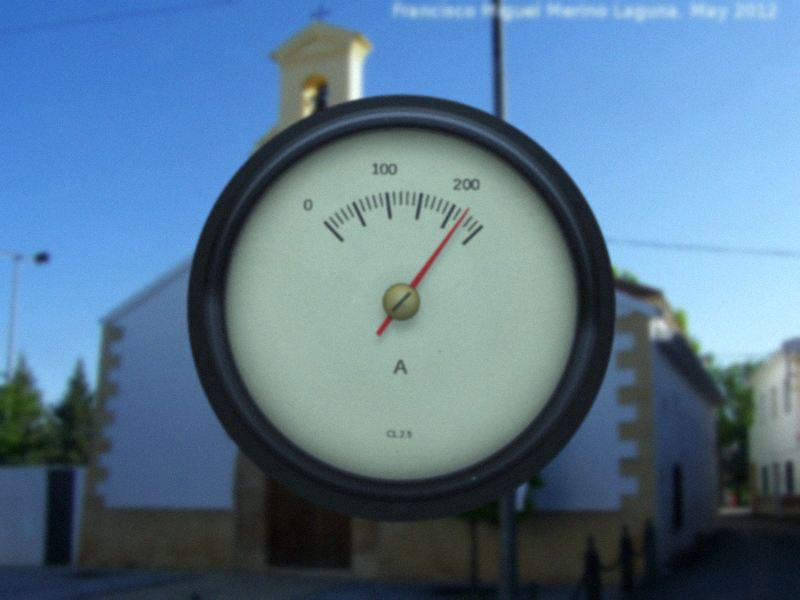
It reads 220,A
